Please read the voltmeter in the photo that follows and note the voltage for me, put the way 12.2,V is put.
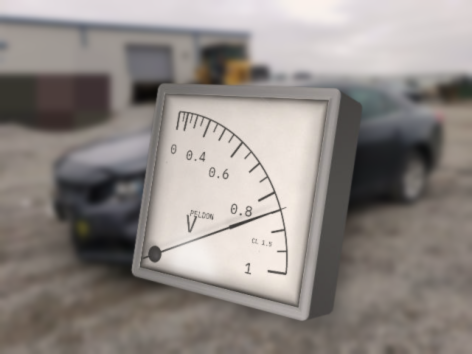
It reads 0.85,V
